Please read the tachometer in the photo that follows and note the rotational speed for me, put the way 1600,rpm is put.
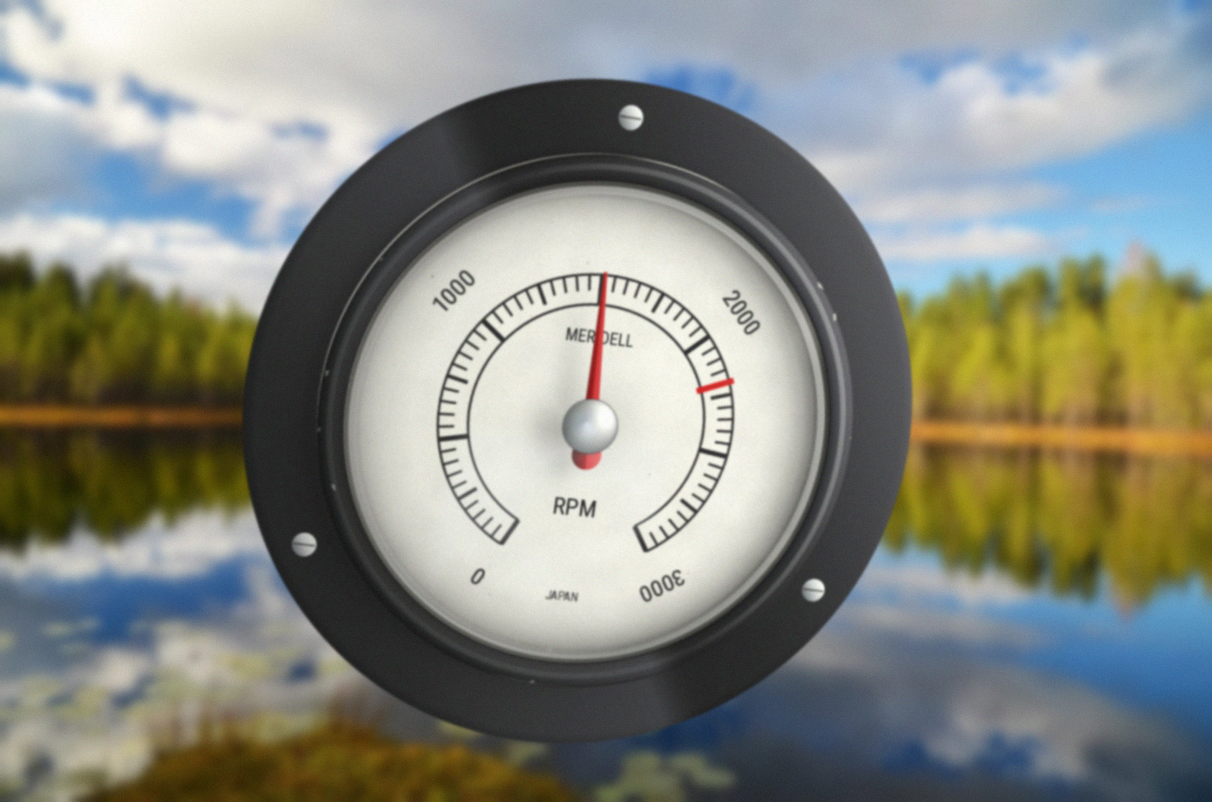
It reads 1500,rpm
